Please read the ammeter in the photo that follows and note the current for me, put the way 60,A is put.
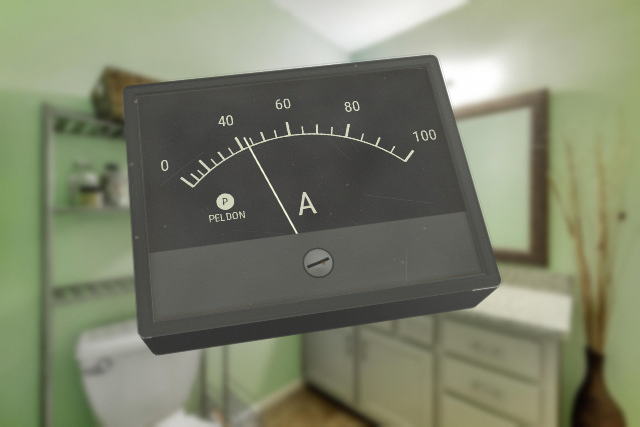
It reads 42.5,A
